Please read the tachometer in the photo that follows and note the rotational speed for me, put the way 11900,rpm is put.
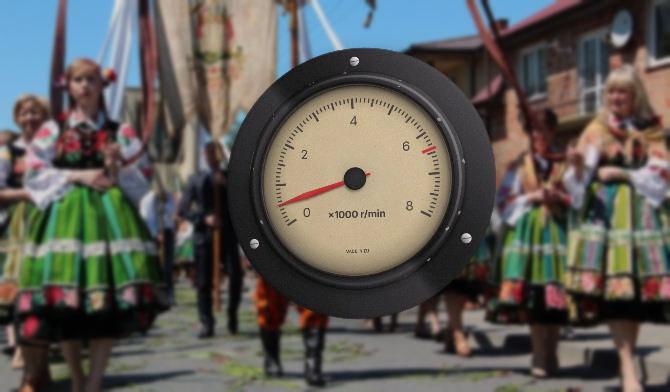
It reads 500,rpm
